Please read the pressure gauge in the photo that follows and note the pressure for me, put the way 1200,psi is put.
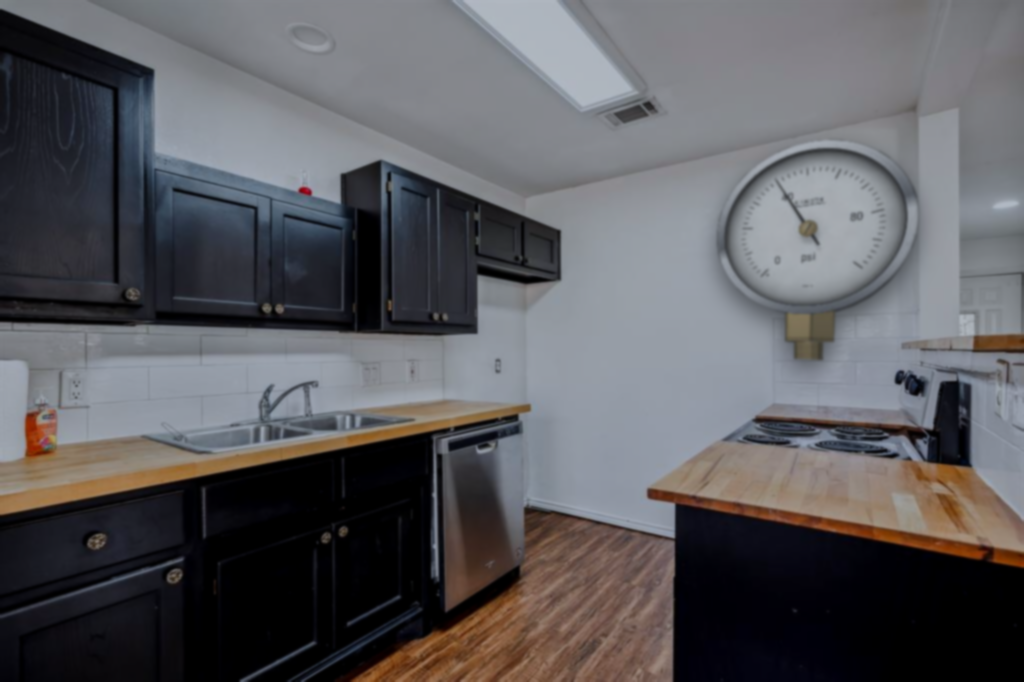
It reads 40,psi
